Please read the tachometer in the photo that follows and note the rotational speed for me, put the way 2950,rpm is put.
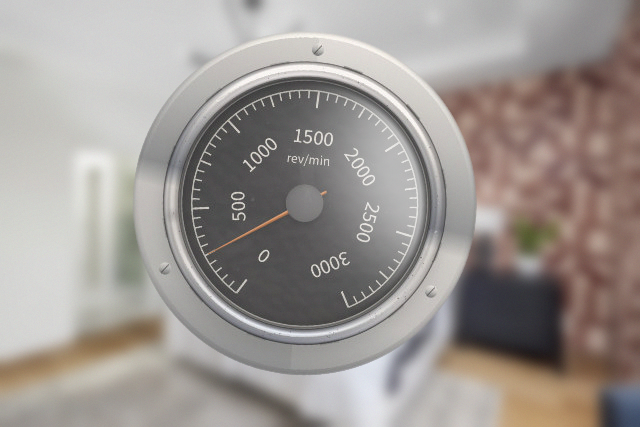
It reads 250,rpm
